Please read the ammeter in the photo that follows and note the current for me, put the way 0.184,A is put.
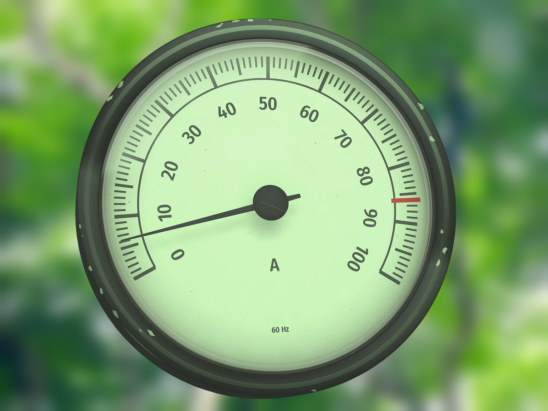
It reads 6,A
